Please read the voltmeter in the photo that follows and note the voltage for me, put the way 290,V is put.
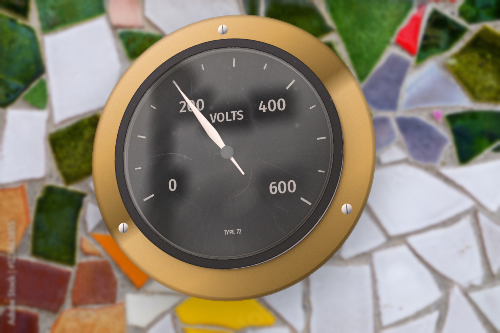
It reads 200,V
